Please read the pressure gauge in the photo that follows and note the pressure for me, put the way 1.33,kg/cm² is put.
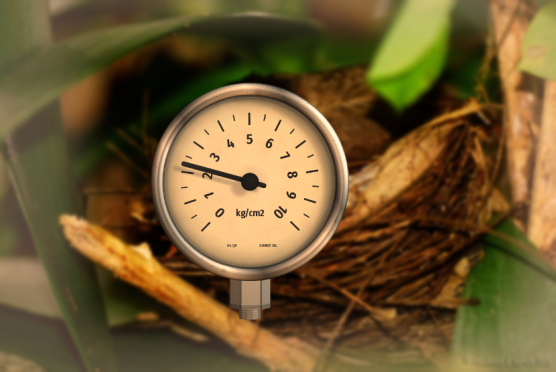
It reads 2.25,kg/cm²
